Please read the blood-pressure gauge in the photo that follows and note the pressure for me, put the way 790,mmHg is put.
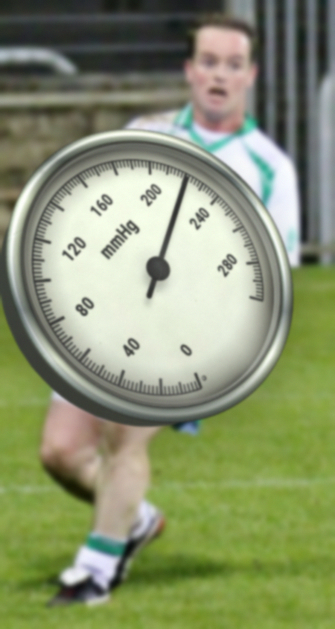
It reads 220,mmHg
